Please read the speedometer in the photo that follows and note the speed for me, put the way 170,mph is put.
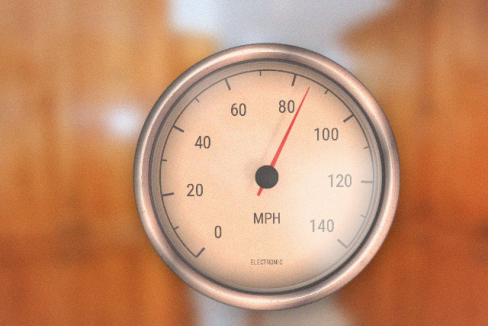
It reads 85,mph
